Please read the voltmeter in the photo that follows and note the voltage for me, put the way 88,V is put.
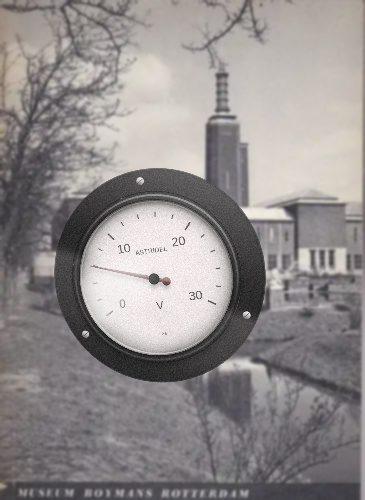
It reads 6,V
